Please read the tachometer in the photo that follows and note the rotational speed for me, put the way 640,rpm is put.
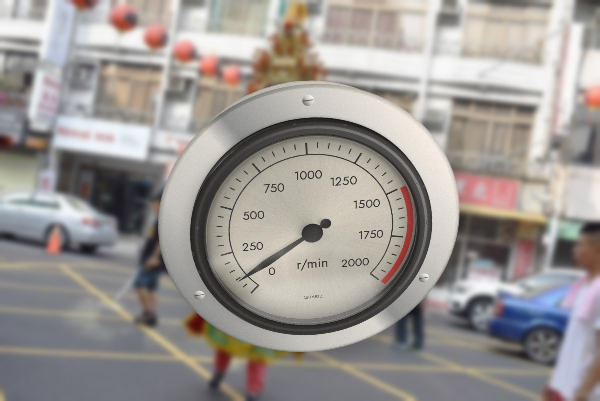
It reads 100,rpm
